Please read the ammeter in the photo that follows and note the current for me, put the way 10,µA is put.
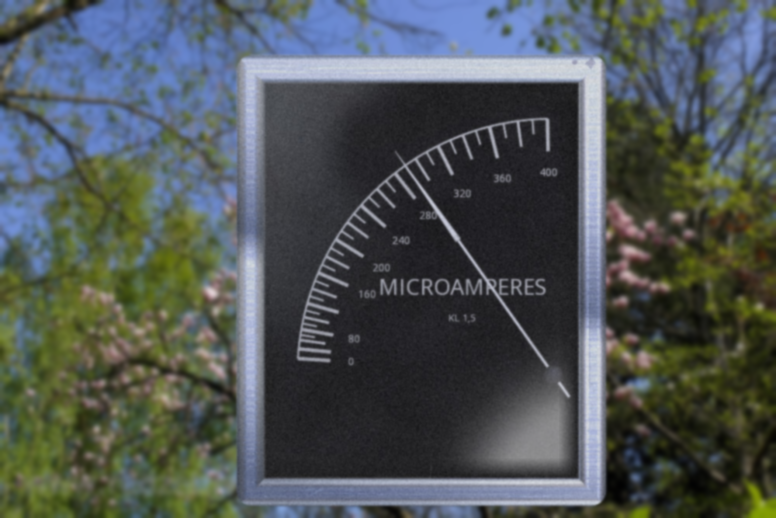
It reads 290,µA
